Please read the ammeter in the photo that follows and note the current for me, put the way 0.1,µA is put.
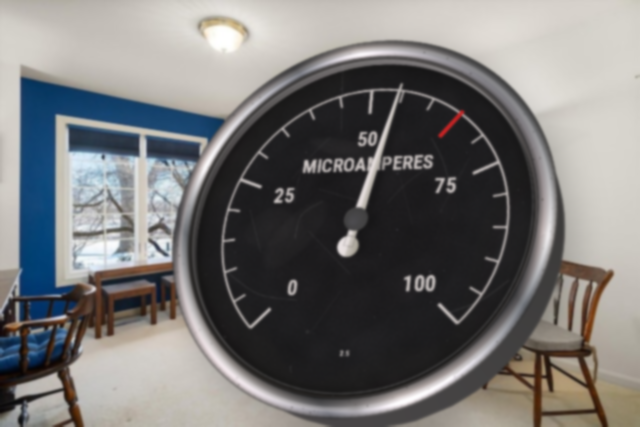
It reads 55,µA
